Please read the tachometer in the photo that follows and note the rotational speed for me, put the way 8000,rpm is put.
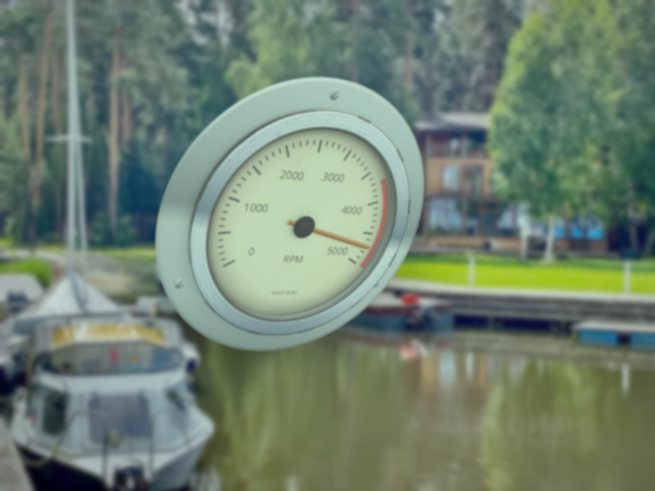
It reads 4700,rpm
